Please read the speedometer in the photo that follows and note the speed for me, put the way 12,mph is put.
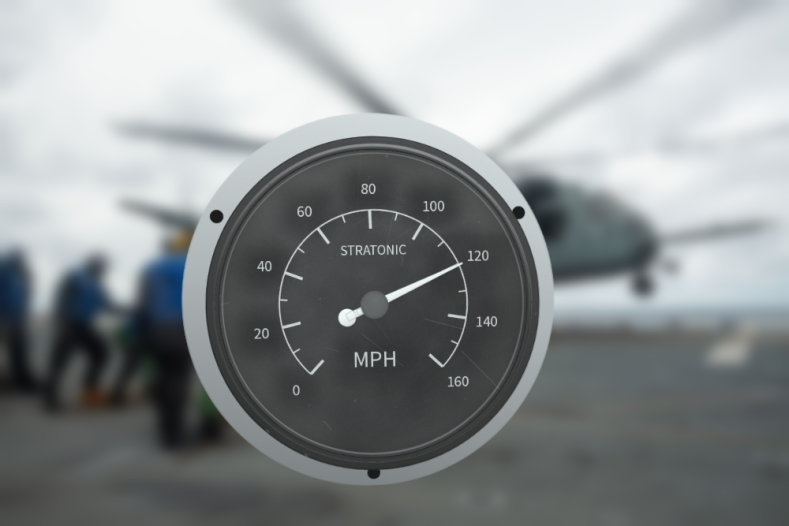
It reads 120,mph
